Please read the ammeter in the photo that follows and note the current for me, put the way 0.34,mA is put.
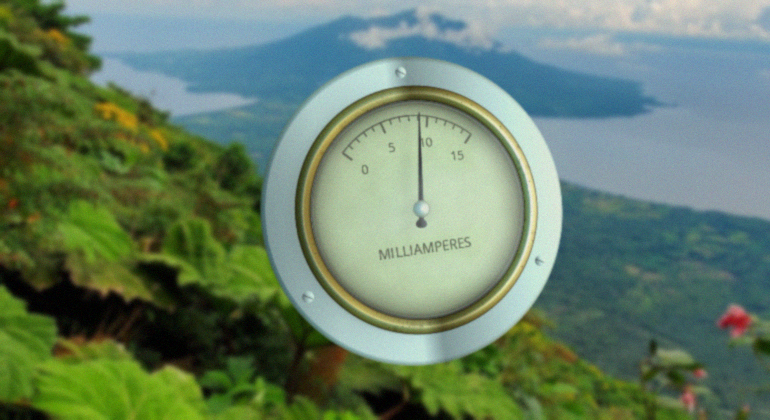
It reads 9,mA
